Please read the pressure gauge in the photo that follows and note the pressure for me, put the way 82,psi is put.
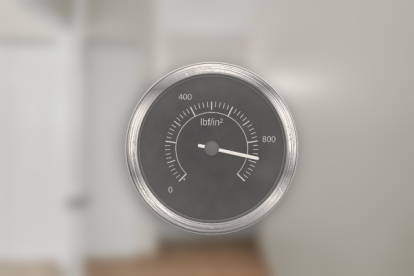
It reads 880,psi
